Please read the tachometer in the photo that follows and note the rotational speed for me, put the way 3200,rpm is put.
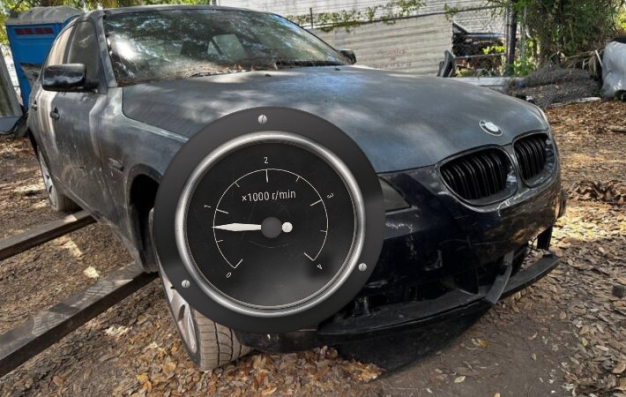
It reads 750,rpm
